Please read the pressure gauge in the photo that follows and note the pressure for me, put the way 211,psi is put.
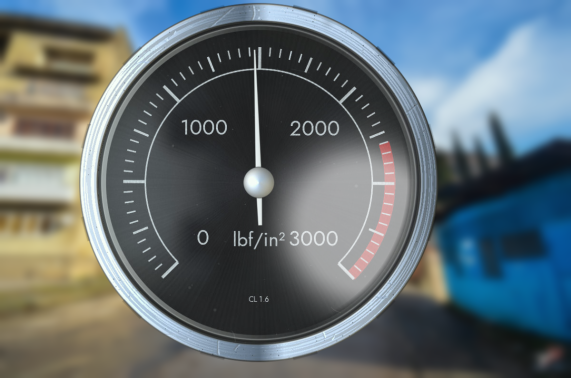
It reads 1475,psi
